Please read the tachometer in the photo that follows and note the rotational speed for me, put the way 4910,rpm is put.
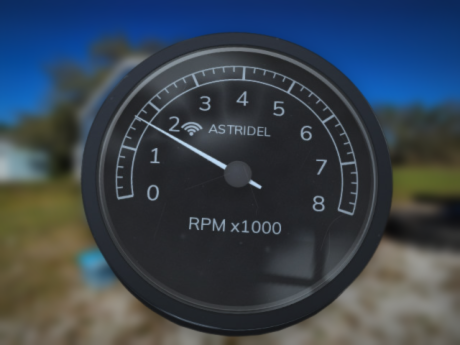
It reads 1600,rpm
